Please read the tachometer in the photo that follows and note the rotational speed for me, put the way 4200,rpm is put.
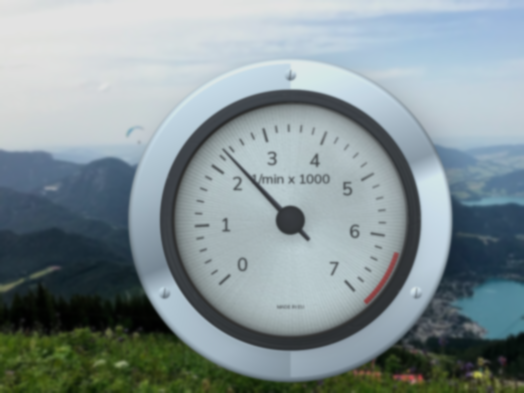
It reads 2300,rpm
